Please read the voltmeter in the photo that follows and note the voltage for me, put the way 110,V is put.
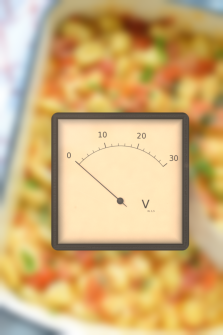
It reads 0,V
